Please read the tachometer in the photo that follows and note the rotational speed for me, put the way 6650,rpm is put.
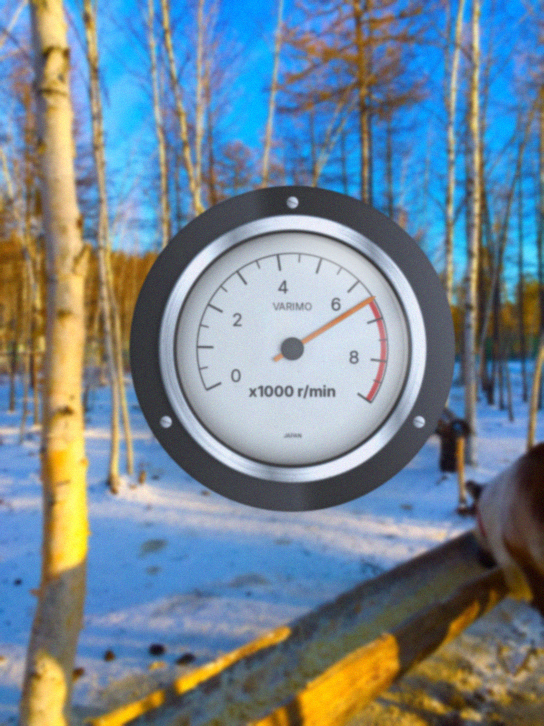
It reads 6500,rpm
